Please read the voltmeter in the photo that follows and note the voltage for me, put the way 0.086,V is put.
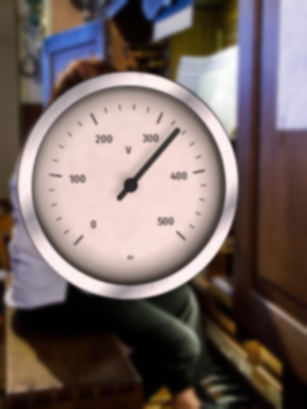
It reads 330,V
